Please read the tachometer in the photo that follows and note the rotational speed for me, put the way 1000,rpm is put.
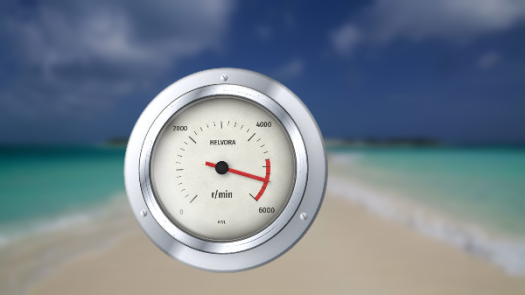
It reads 5400,rpm
